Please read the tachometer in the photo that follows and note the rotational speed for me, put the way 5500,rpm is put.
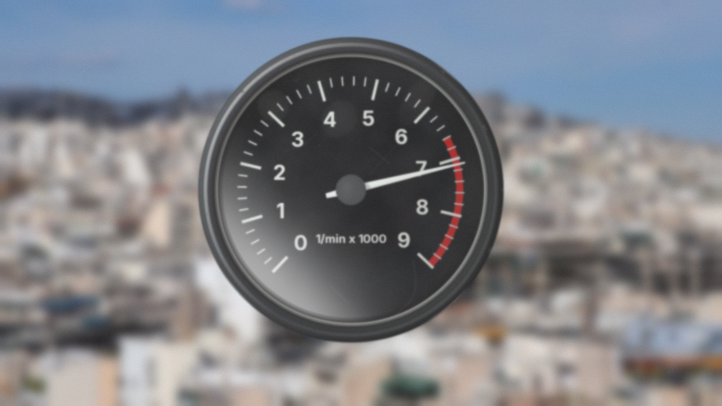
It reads 7100,rpm
